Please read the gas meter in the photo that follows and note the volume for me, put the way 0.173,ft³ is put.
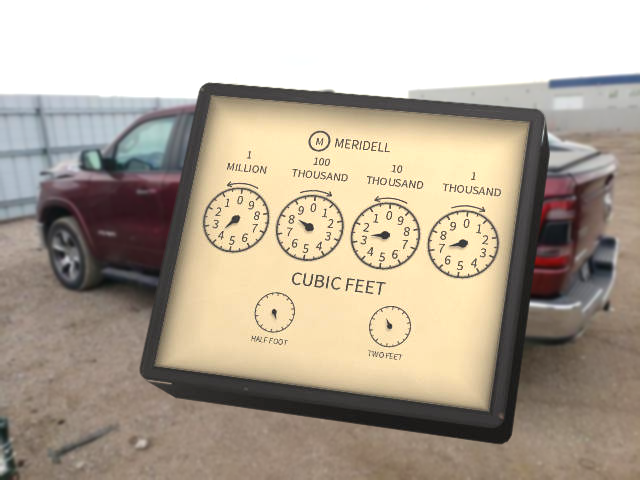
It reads 382700,ft³
